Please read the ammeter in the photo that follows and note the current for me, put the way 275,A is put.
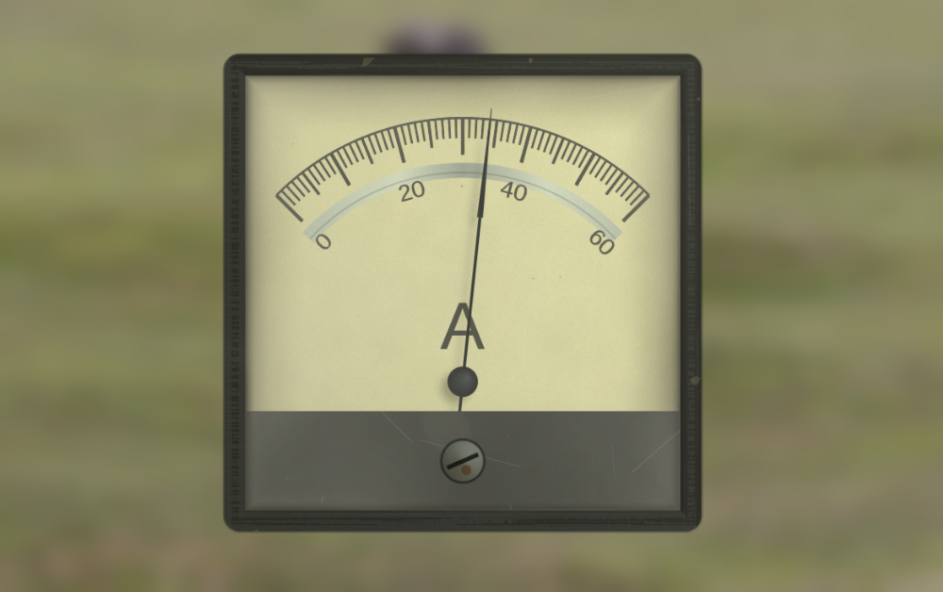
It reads 34,A
